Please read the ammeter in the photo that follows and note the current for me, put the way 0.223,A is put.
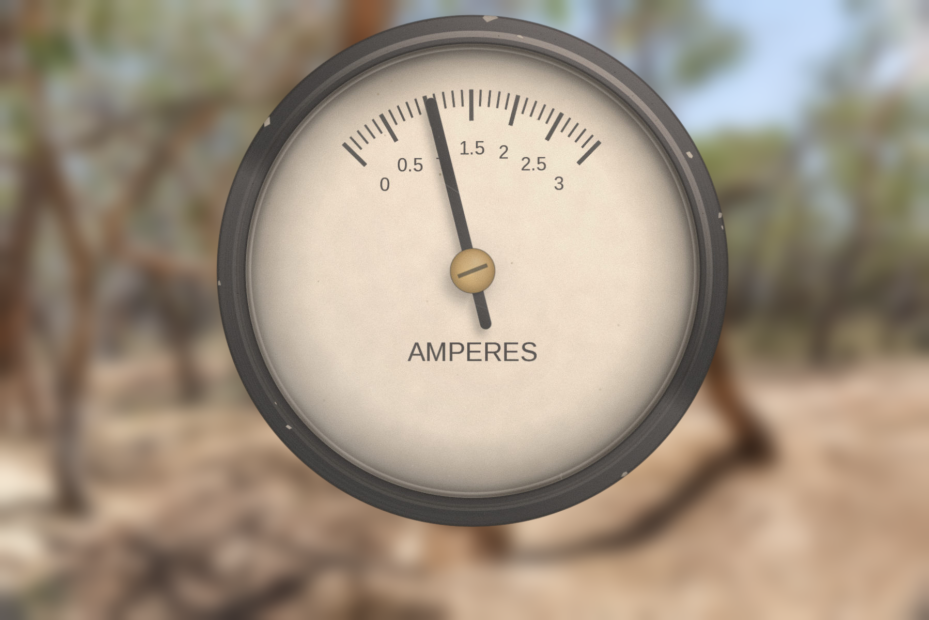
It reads 1.05,A
